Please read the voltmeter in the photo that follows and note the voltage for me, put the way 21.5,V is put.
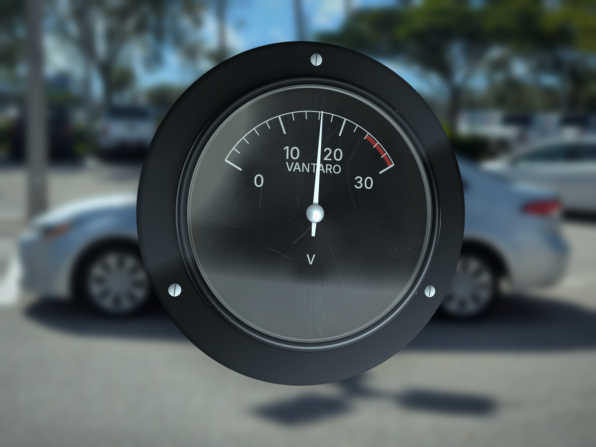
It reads 16,V
